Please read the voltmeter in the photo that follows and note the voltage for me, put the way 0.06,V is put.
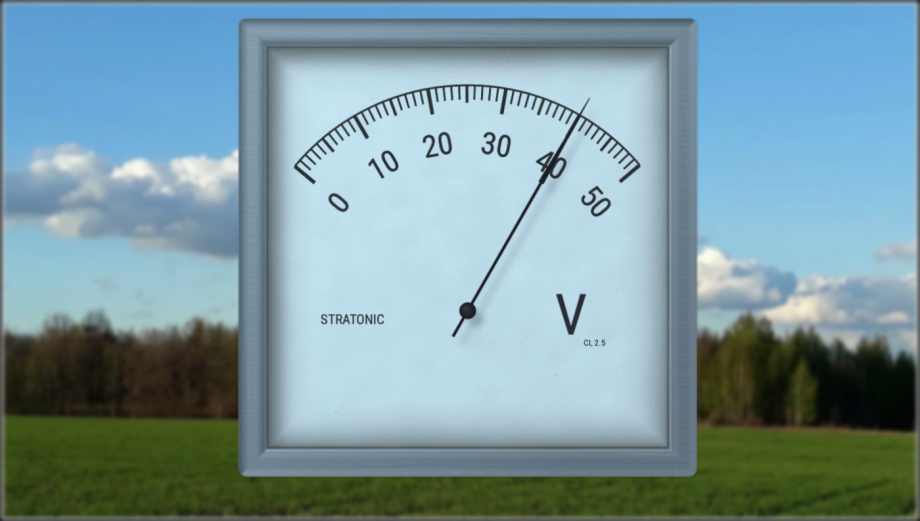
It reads 40,V
